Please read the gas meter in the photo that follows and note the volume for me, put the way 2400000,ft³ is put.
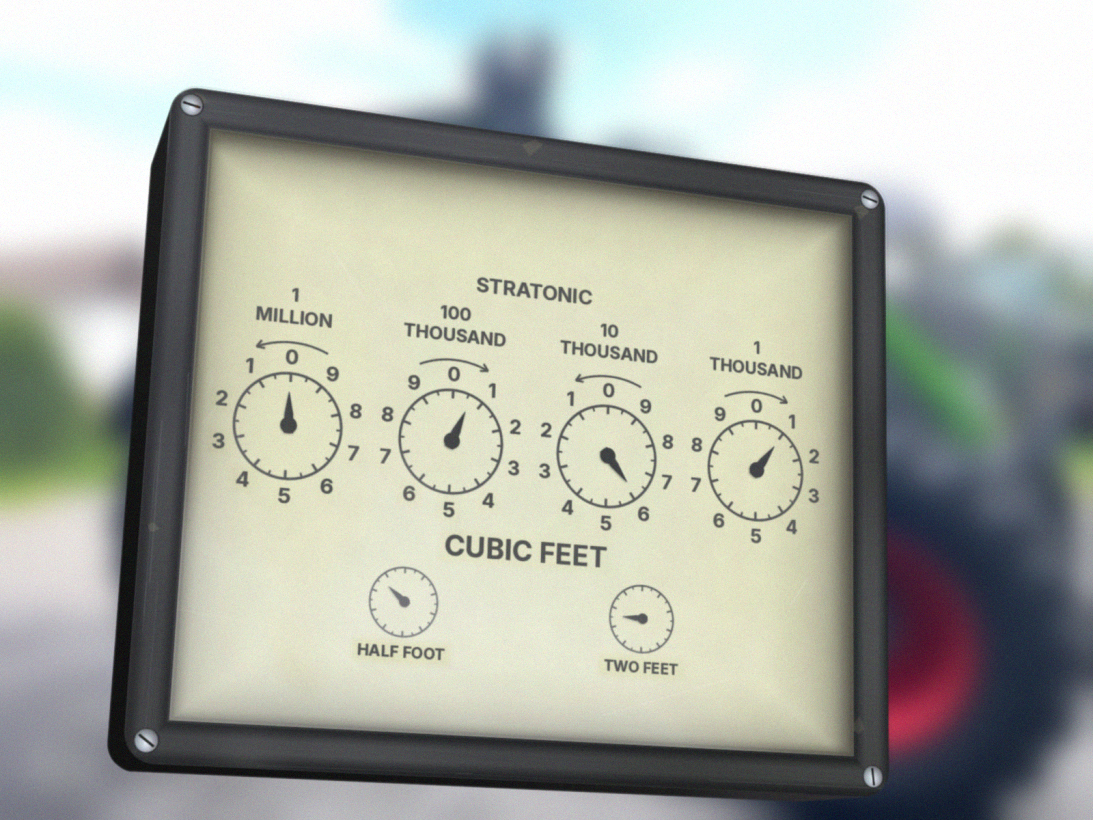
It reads 6100,ft³
